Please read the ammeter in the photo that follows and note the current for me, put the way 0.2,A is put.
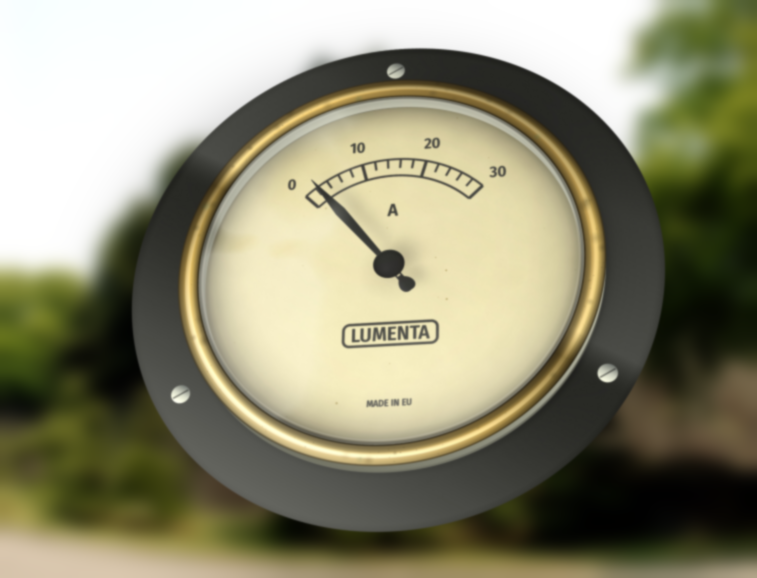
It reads 2,A
